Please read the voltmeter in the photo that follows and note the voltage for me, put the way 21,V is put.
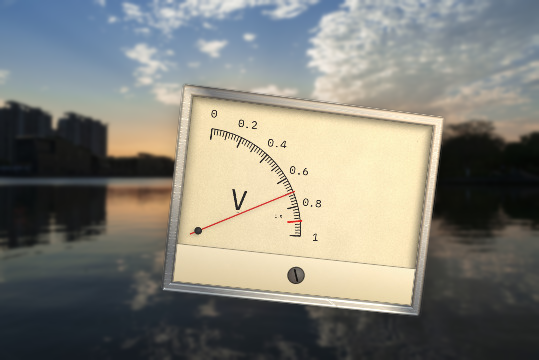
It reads 0.7,V
